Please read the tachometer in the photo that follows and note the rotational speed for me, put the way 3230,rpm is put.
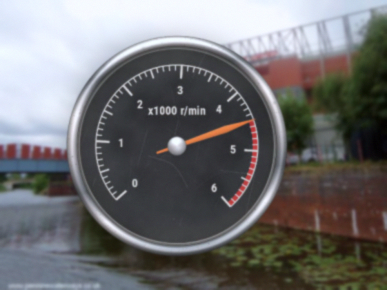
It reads 4500,rpm
